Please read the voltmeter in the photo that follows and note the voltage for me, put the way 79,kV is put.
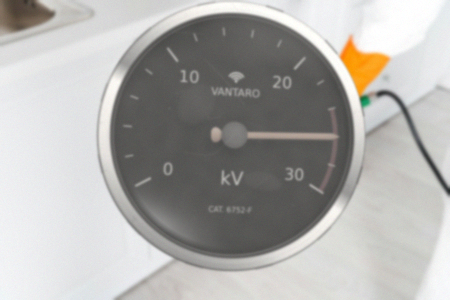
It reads 26,kV
